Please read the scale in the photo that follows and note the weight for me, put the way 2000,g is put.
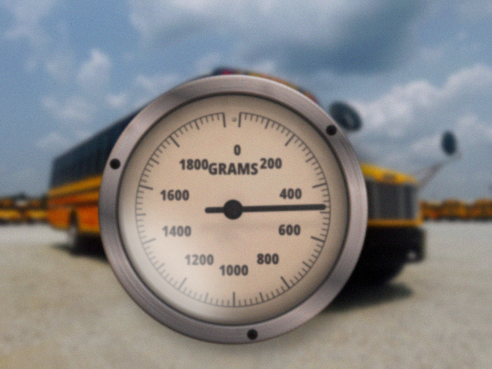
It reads 480,g
